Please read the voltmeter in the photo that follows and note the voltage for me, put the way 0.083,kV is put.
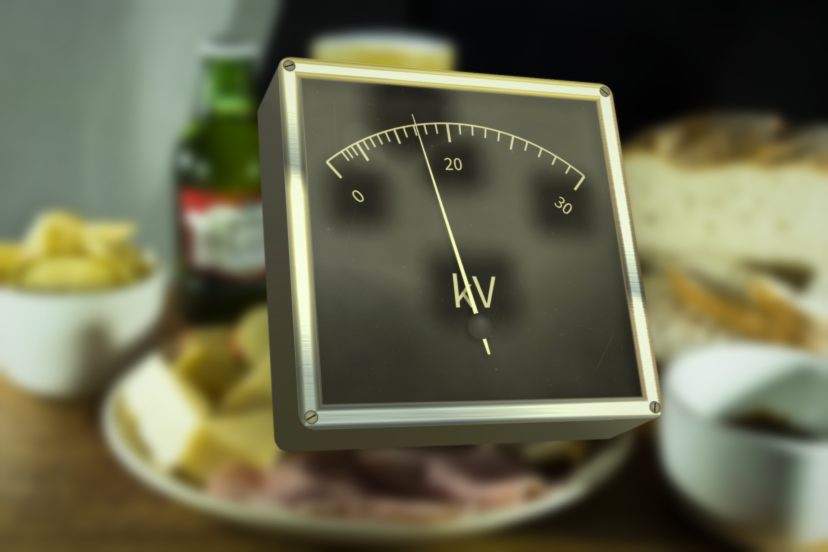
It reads 17,kV
